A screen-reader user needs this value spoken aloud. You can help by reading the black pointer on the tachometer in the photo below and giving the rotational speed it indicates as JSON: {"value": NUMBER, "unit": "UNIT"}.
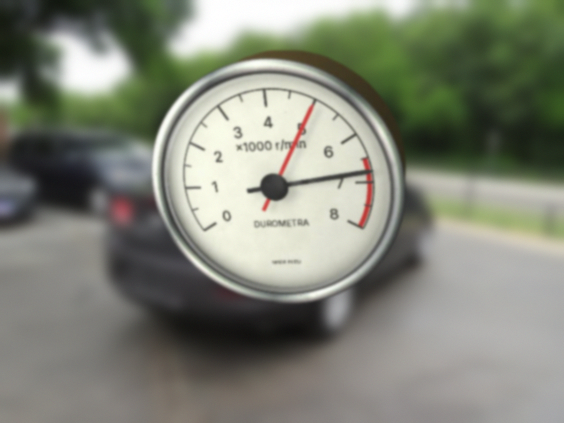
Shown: {"value": 6750, "unit": "rpm"}
